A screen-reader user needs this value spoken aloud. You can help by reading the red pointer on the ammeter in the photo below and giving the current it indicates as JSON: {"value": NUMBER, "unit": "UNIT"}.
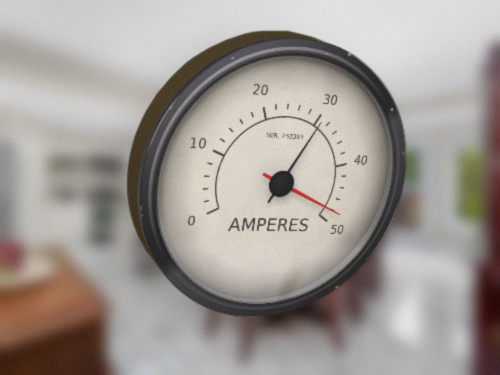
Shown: {"value": 48, "unit": "A"}
